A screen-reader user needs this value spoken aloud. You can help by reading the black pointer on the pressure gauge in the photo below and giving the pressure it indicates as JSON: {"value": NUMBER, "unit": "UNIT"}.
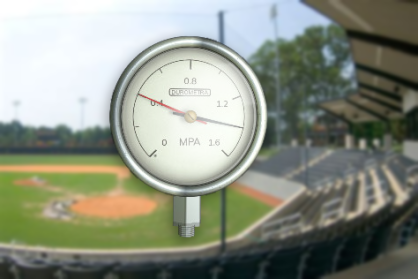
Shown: {"value": 1.4, "unit": "MPa"}
